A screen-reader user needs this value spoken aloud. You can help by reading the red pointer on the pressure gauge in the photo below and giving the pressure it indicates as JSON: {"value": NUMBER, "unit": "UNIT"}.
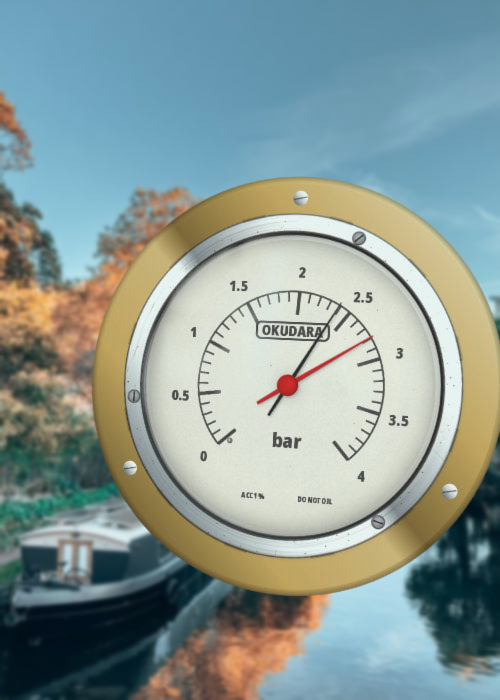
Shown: {"value": 2.8, "unit": "bar"}
